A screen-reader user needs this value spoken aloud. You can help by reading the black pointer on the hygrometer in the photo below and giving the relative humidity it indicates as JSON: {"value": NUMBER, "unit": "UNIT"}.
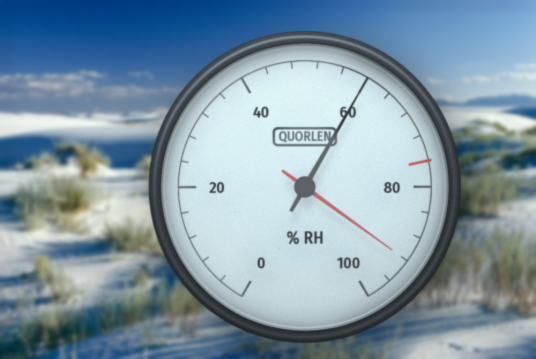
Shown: {"value": 60, "unit": "%"}
